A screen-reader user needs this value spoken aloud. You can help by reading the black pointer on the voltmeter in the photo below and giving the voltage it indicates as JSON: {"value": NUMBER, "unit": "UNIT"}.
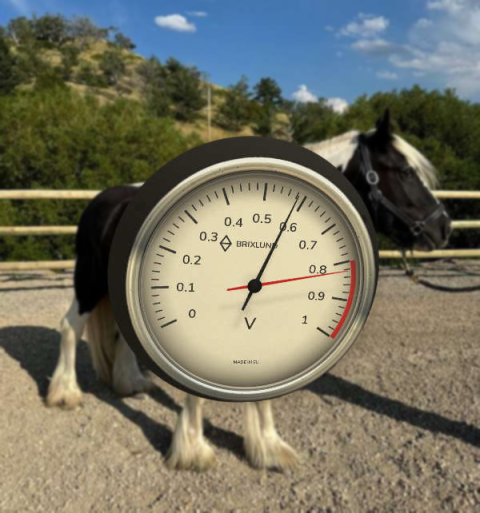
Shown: {"value": 0.58, "unit": "V"}
